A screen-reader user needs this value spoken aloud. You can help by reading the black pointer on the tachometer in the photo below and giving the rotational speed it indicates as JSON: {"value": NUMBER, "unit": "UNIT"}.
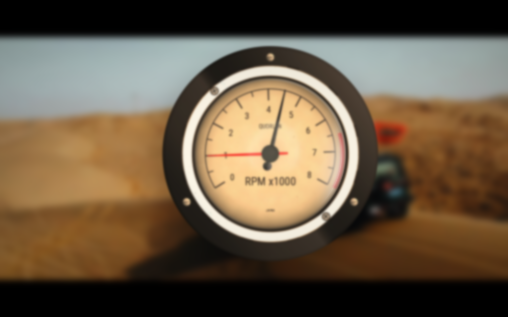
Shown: {"value": 4500, "unit": "rpm"}
